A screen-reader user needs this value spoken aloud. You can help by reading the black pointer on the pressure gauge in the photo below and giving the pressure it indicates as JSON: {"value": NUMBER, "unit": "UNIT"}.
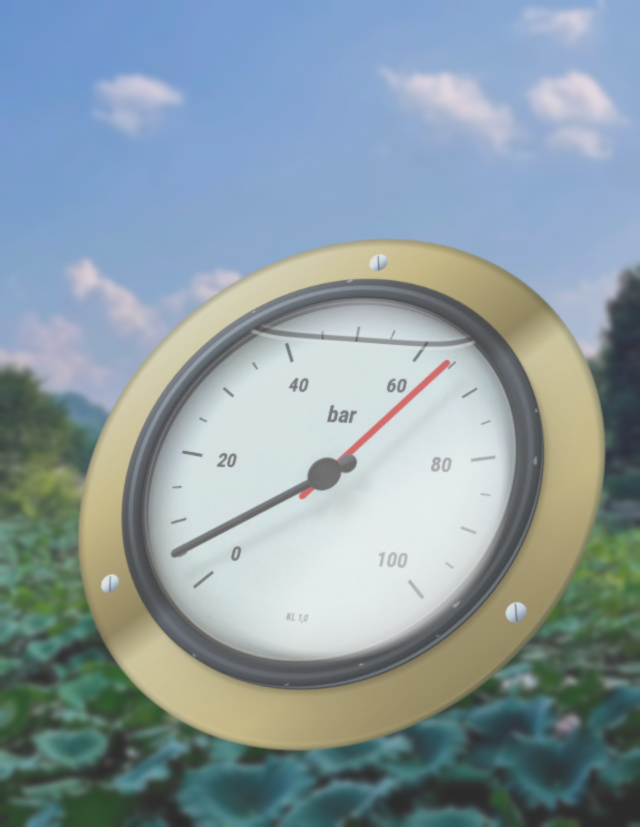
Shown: {"value": 5, "unit": "bar"}
